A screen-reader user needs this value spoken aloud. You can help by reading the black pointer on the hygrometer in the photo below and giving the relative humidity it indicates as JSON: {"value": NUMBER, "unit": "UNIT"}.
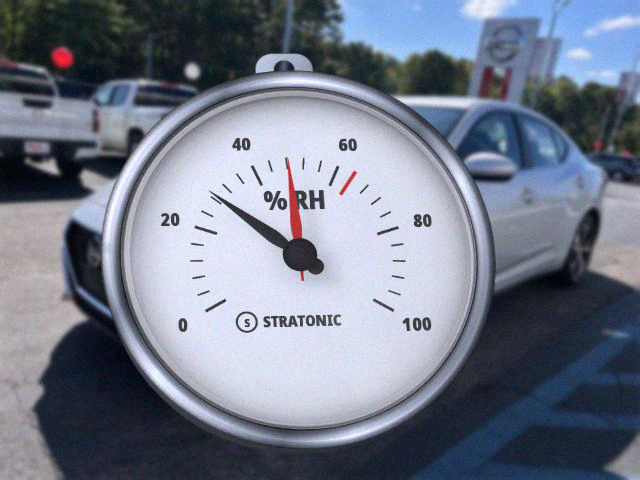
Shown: {"value": 28, "unit": "%"}
